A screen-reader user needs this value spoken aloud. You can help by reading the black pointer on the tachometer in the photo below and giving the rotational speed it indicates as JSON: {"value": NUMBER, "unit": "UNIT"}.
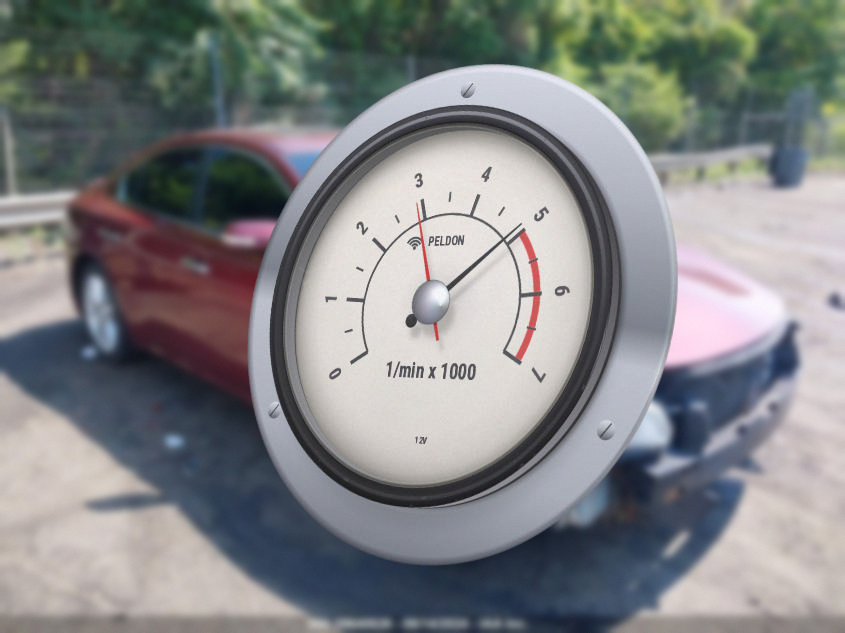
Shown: {"value": 5000, "unit": "rpm"}
